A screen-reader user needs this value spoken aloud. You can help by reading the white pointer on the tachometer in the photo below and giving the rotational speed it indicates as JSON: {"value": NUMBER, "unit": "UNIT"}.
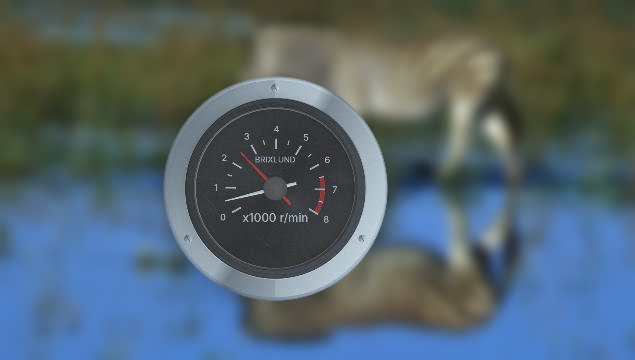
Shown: {"value": 500, "unit": "rpm"}
